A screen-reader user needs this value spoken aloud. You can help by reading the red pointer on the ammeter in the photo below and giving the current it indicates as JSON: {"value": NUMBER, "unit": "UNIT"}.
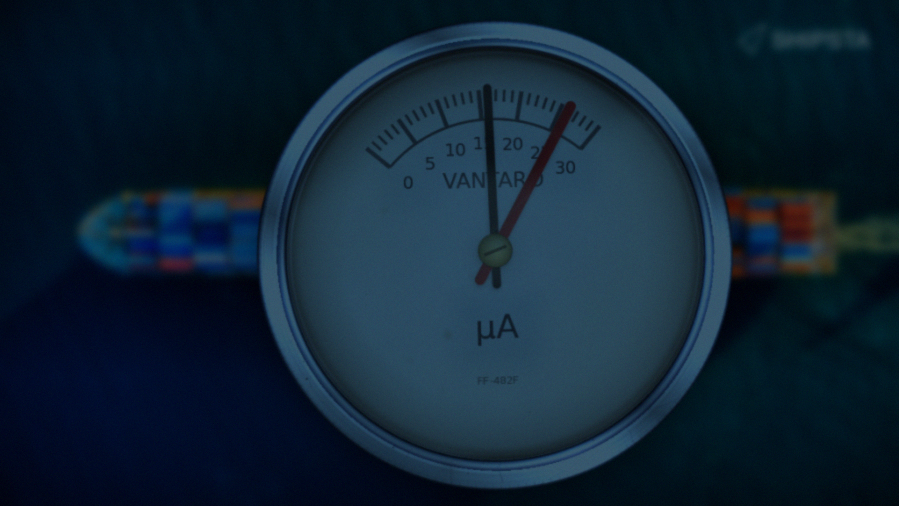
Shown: {"value": 26, "unit": "µA"}
